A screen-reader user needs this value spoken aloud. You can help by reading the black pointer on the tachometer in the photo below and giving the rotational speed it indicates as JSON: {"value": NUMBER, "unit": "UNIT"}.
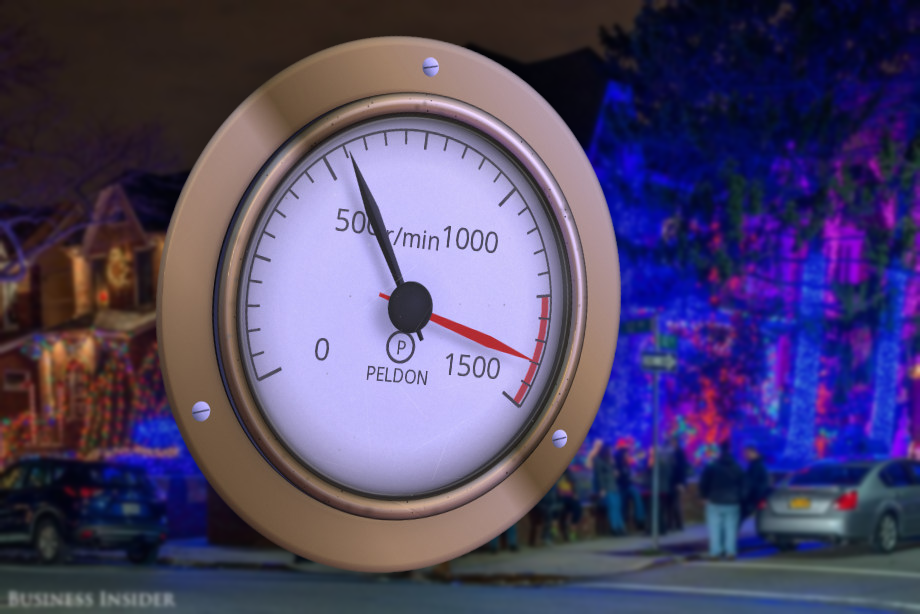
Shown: {"value": 550, "unit": "rpm"}
